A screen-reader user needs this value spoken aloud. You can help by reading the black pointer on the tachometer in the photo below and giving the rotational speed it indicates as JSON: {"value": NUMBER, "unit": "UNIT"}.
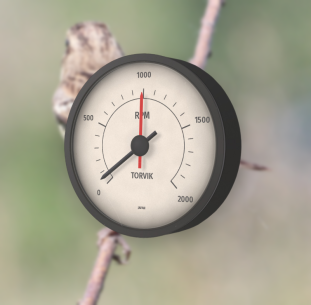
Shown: {"value": 50, "unit": "rpm"}
